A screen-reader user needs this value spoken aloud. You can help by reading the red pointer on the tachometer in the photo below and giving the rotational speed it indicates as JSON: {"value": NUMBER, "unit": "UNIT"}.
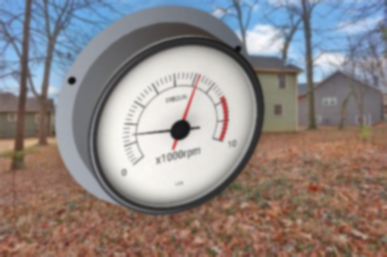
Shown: {"value": 6000, "unit": "rpm"}
